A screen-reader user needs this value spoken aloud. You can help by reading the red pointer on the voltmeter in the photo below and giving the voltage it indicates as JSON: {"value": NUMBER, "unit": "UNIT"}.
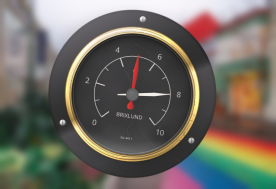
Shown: {"value": 5, "unit": "V"}
